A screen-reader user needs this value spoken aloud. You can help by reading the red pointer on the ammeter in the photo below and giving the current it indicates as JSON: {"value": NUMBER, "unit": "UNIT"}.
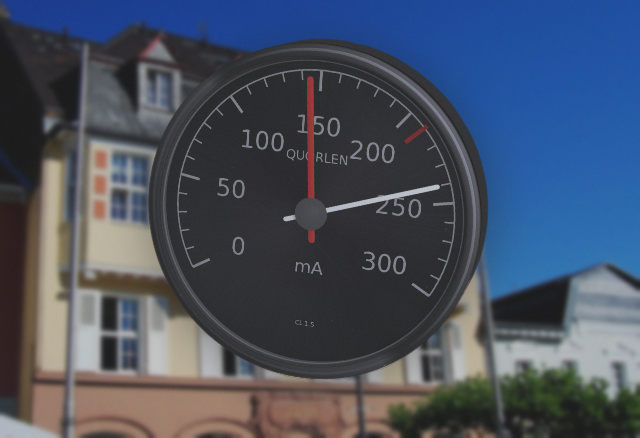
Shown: {"value": 145, "unit": "mA"}
